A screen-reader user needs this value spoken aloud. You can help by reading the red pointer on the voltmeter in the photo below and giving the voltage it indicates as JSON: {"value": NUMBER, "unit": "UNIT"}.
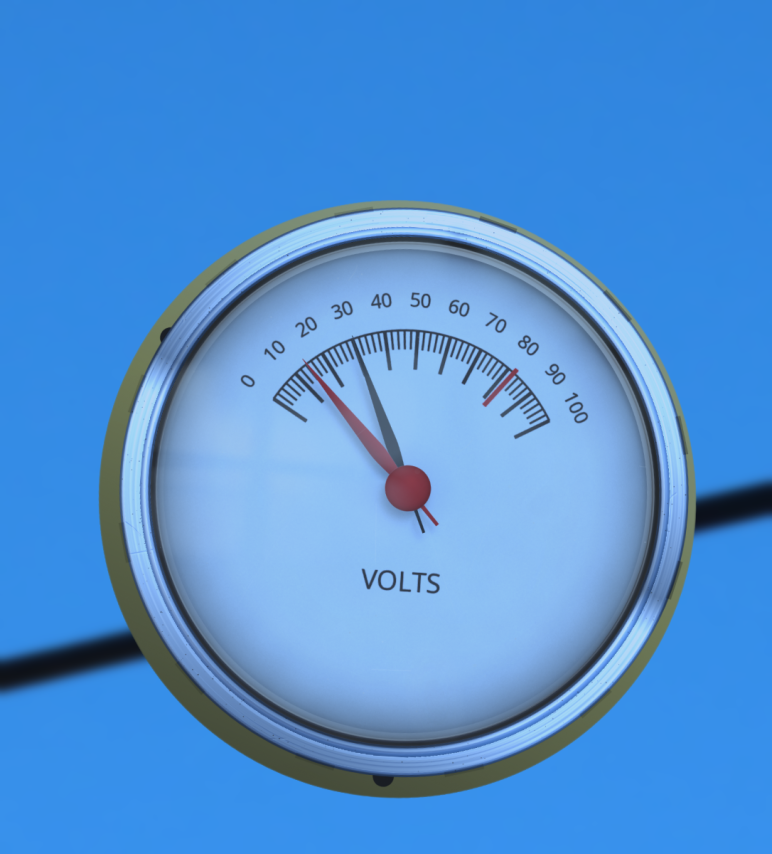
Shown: {"value": 14, "unit": "V"}
